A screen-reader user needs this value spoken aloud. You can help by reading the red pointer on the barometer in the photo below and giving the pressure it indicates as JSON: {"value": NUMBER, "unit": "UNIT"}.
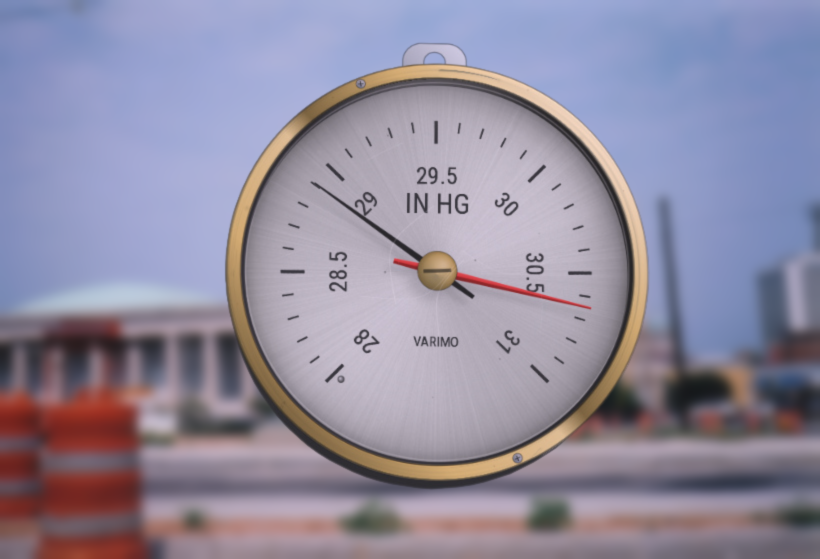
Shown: {"value": 30.65, "unit": "inHg"}
